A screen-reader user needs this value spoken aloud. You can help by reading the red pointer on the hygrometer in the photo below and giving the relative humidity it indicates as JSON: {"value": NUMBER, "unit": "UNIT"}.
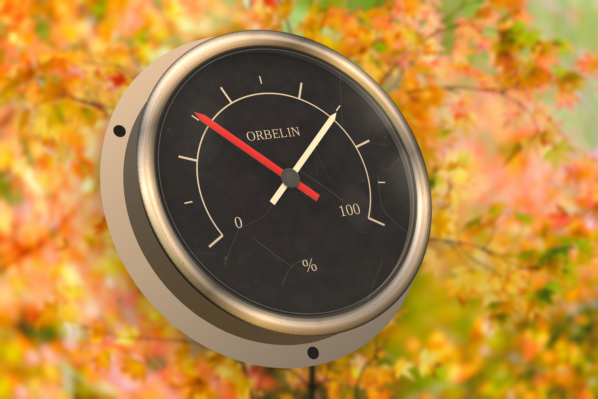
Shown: {"value": 30, "unit": "%"}
